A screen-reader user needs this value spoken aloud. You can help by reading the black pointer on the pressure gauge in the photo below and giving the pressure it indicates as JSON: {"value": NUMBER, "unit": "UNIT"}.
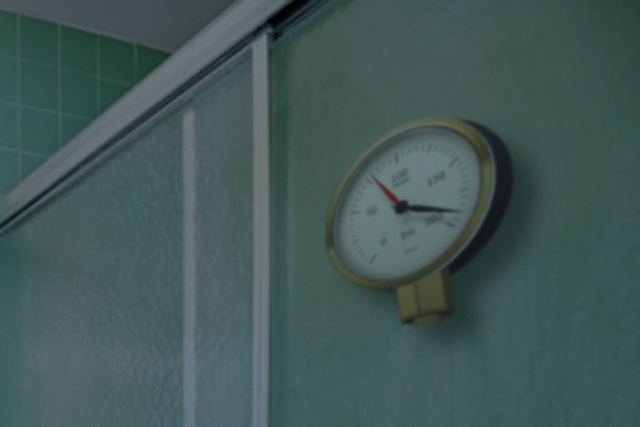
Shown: {"value": 190, "unit": "psi"}
